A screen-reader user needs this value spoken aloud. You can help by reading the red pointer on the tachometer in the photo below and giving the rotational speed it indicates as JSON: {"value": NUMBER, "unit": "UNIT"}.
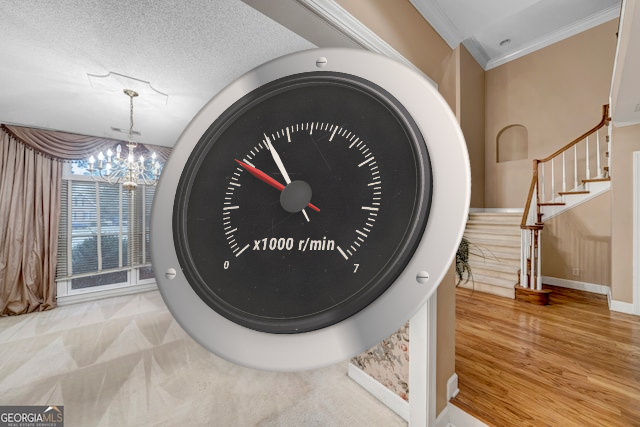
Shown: {"value": 1900, "unit": "rpm"}
